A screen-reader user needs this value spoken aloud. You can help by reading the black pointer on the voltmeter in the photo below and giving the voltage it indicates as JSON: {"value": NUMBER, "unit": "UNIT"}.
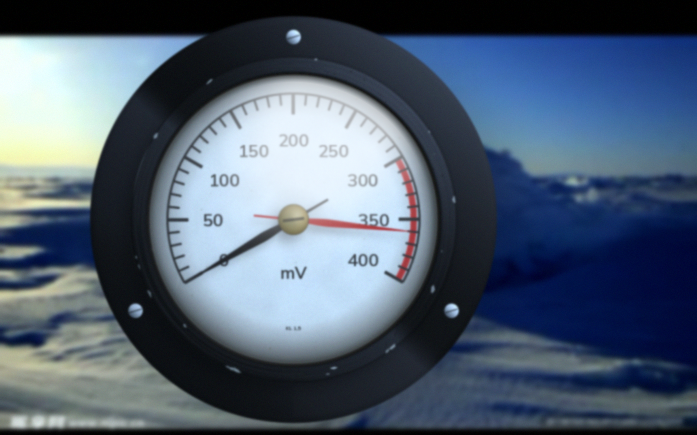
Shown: {"value": 0, "unit": "mV"}
